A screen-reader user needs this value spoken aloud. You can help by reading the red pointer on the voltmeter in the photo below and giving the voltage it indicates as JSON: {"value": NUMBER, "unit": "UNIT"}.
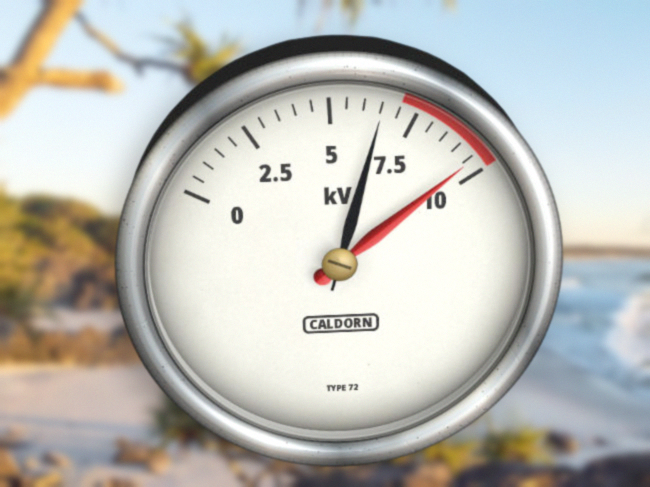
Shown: {"value": 9.5, "unit": "kV"}
